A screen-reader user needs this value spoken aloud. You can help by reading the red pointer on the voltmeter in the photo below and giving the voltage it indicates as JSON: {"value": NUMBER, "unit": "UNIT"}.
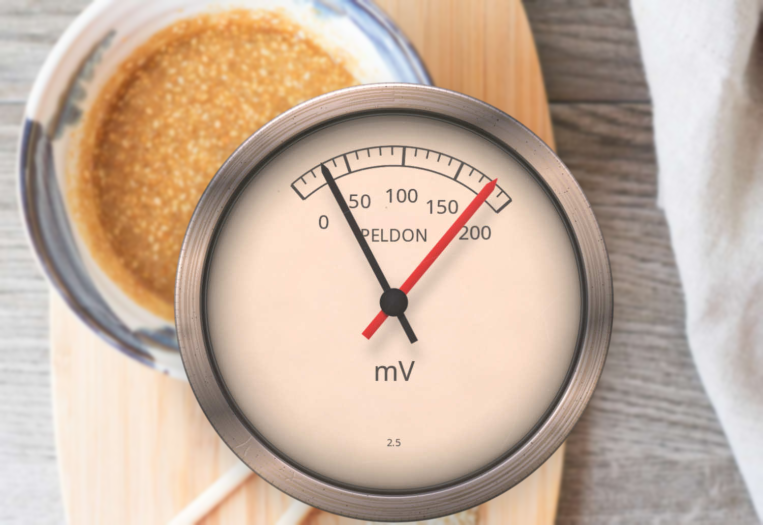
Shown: {"value": 180, "unit": "mV"}
